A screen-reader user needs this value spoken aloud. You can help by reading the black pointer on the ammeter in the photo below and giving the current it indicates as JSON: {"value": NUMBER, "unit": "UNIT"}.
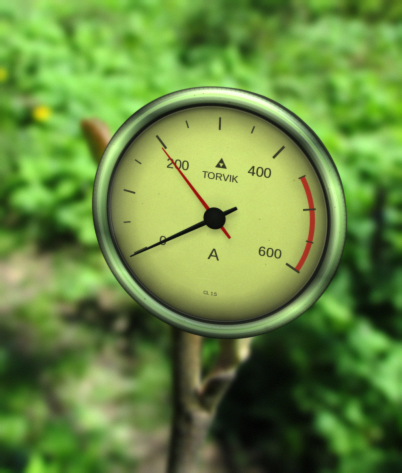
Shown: {"value": 0, "unit": "A"}
